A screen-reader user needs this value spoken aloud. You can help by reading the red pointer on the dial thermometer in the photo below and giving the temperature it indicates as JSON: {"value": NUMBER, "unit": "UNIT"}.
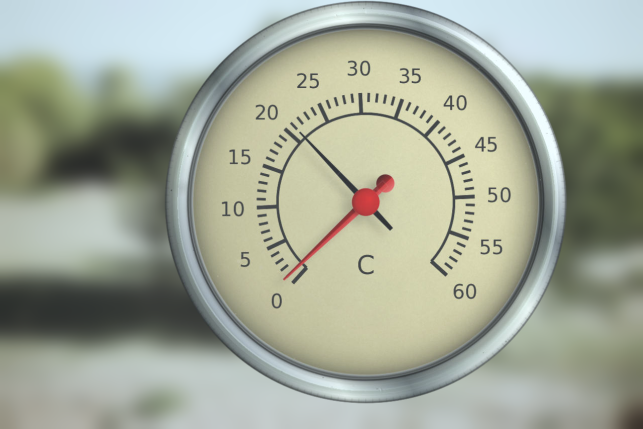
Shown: {"value": 1, "unit": "°C"}
